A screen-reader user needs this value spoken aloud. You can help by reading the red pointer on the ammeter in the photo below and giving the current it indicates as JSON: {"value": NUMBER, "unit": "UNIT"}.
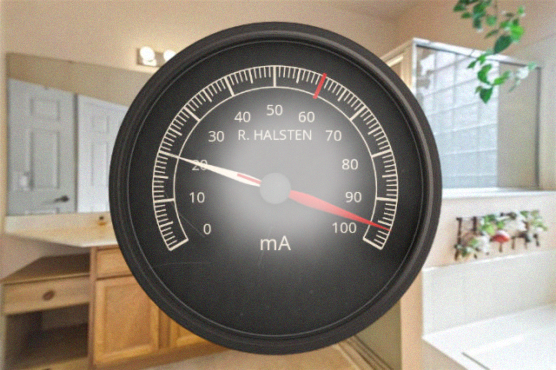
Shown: {"value": 96, "unit": "mA"}
